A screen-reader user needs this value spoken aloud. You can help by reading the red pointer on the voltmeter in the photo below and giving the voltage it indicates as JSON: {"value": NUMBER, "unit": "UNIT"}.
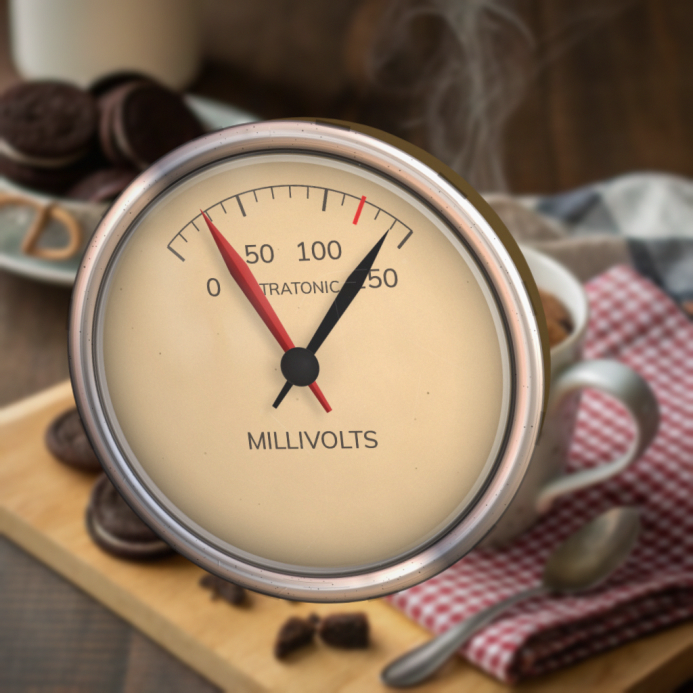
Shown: {"value": 30, "unit": "mV"}
